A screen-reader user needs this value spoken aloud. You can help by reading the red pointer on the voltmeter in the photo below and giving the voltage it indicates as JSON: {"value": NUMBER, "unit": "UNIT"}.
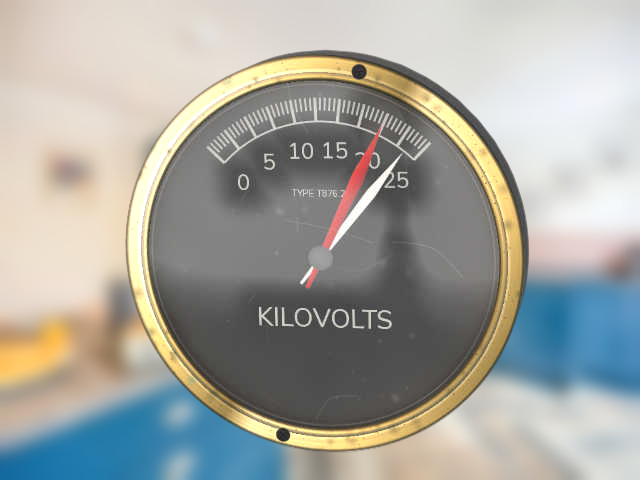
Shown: {"value": 20, "unit": "kV"}
